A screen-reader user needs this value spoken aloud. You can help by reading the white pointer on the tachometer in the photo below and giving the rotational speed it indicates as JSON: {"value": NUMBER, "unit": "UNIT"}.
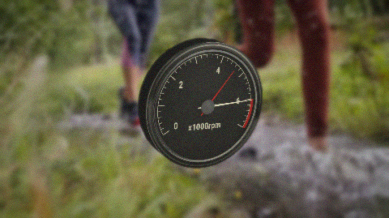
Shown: {"value": 6000, "unit": "rpm"}
